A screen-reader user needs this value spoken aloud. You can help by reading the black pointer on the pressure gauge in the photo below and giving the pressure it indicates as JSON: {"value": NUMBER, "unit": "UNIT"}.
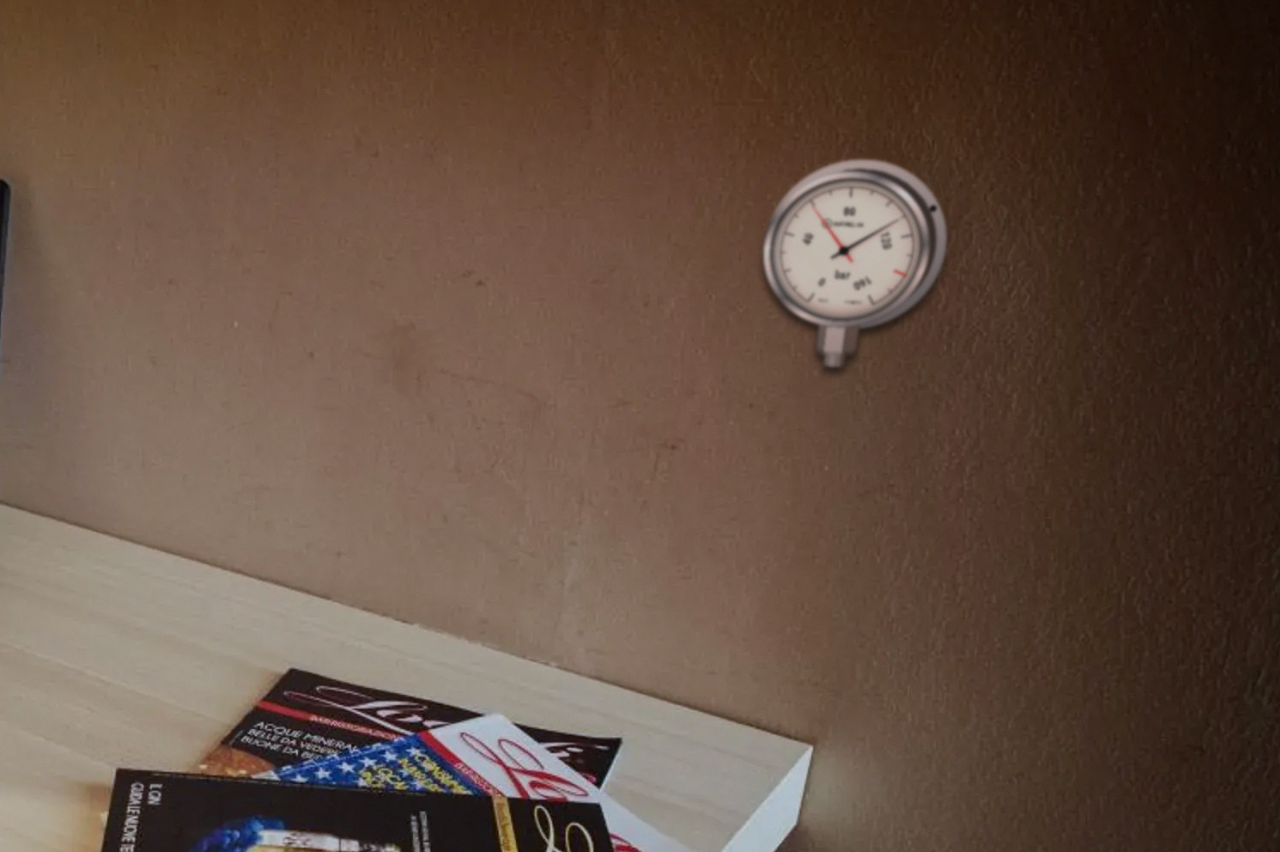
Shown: {"value": 110, "unit": "bar"}
